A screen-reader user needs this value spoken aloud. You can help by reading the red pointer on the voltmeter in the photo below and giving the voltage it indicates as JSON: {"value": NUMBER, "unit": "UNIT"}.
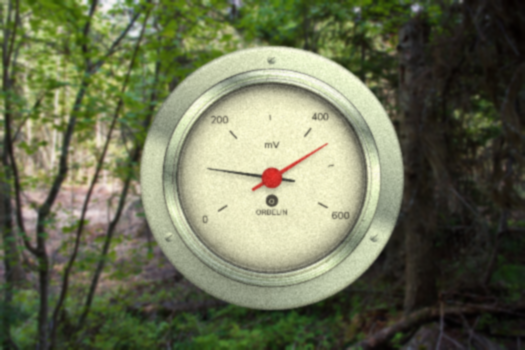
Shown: {"value": 450, "unit": "mV"}
